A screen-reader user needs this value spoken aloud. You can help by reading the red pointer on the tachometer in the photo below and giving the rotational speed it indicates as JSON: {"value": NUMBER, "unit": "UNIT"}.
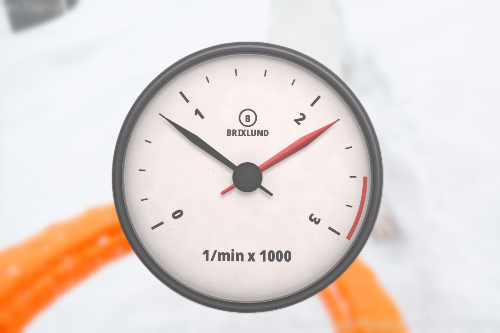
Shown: {"value": 2200, "unit": "rpm"}
